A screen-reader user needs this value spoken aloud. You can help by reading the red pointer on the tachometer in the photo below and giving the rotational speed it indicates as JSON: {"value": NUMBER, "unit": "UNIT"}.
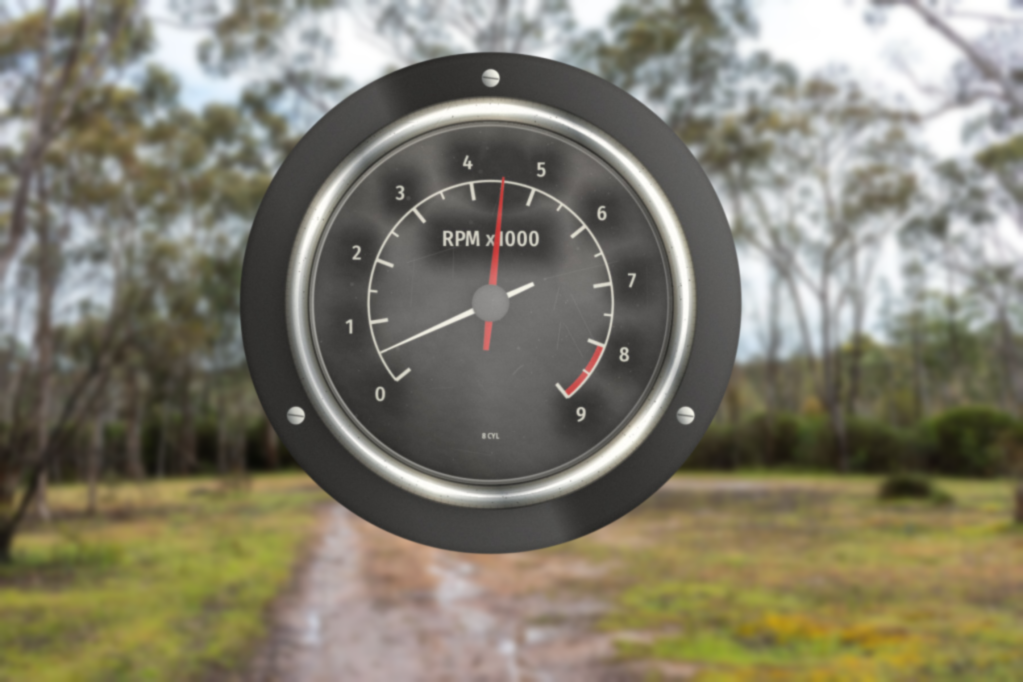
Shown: {"value": 4500, "unit": "rpm"}
